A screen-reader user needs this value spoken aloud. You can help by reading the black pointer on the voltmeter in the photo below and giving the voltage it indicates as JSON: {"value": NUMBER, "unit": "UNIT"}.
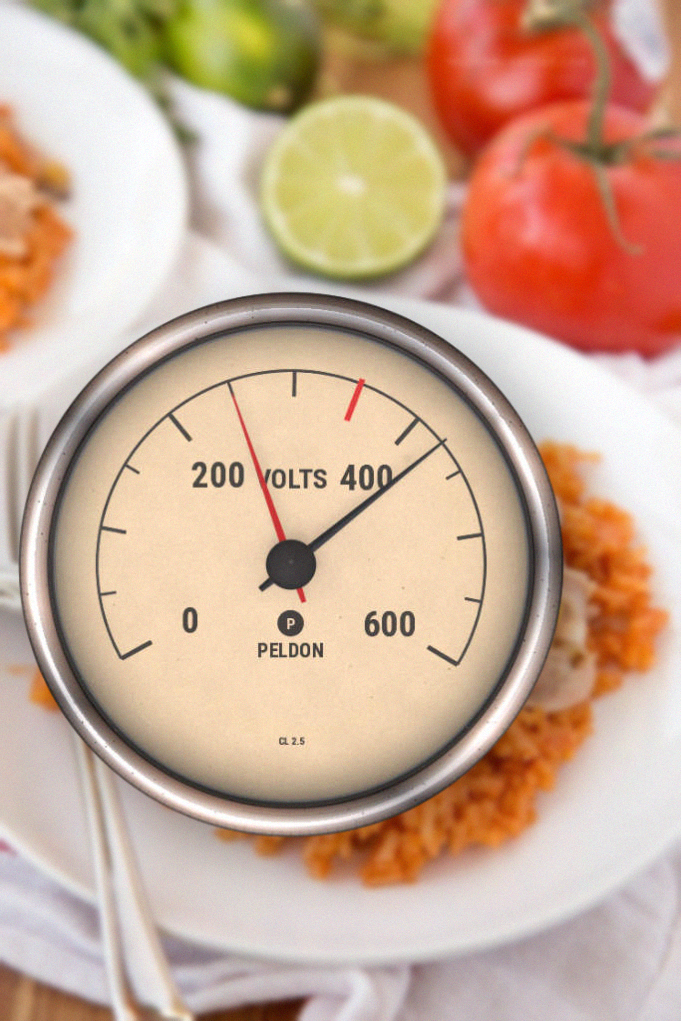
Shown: {"value": 425, "unit": "V"}
